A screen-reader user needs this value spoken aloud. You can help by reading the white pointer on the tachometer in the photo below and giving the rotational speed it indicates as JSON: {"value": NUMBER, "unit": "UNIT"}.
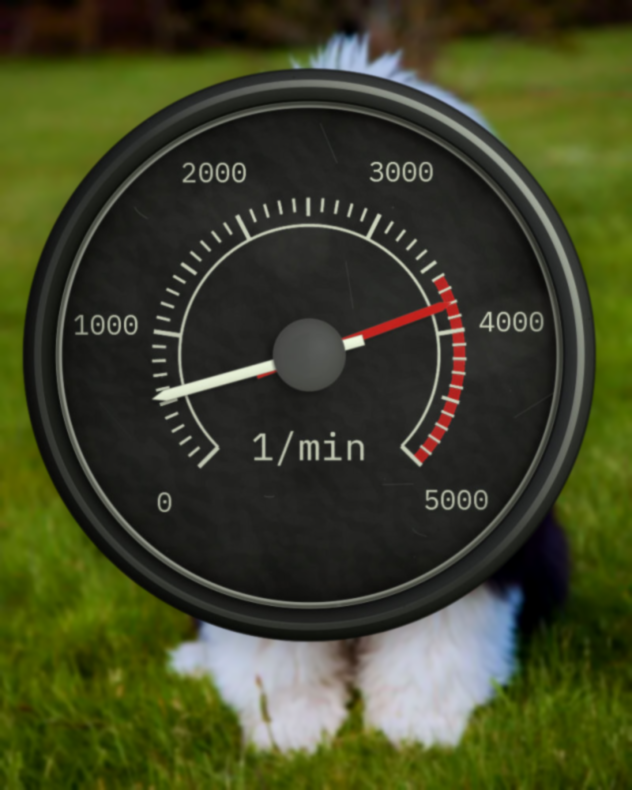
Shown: {"value": 550, "unit": "rpm"}
